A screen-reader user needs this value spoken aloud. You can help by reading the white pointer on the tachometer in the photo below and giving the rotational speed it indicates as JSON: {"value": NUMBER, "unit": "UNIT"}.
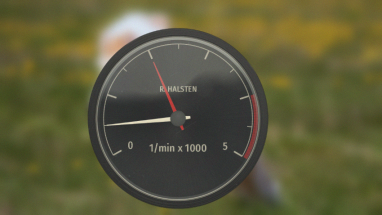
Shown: {"value": 500, "unit": "rpm"}
